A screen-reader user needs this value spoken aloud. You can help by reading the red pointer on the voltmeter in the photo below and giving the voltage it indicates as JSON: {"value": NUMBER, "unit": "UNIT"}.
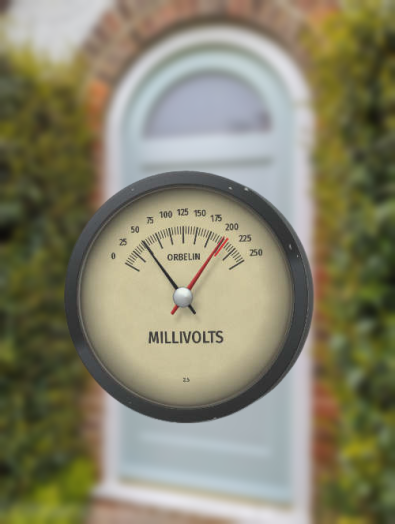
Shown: {"value": 200, "unit": "mV"}
